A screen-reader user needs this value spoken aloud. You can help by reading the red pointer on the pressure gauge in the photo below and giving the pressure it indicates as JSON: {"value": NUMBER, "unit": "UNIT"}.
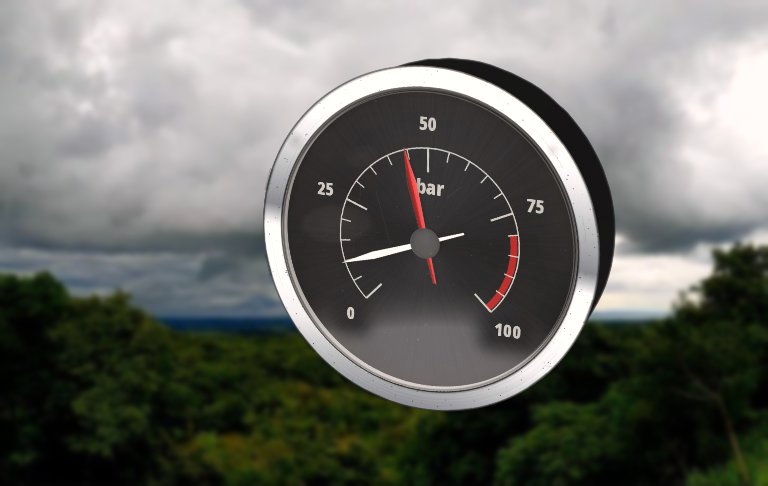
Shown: {"value": 45, "unit": "bar"}
